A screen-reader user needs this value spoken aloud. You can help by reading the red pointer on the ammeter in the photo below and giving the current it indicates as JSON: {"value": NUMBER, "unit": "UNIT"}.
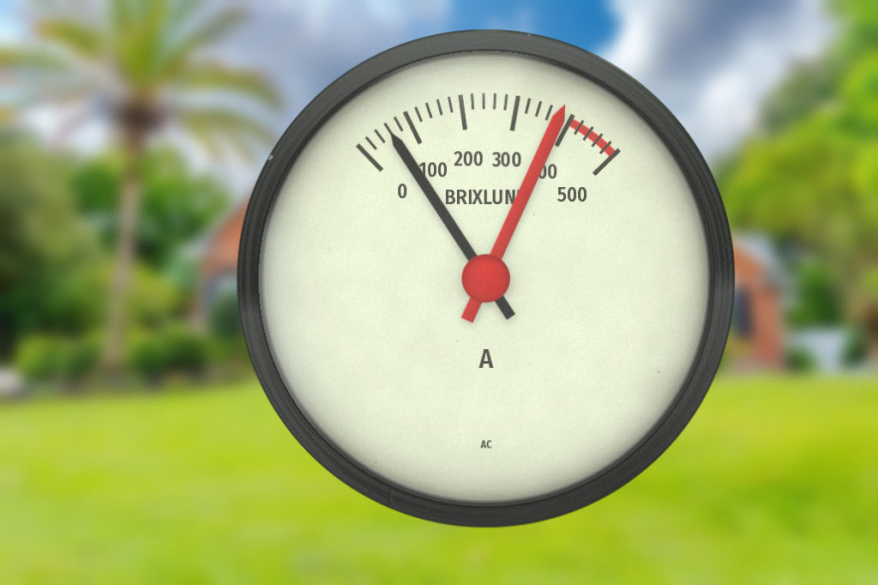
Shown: {"value": 380, "unit": "A"}
